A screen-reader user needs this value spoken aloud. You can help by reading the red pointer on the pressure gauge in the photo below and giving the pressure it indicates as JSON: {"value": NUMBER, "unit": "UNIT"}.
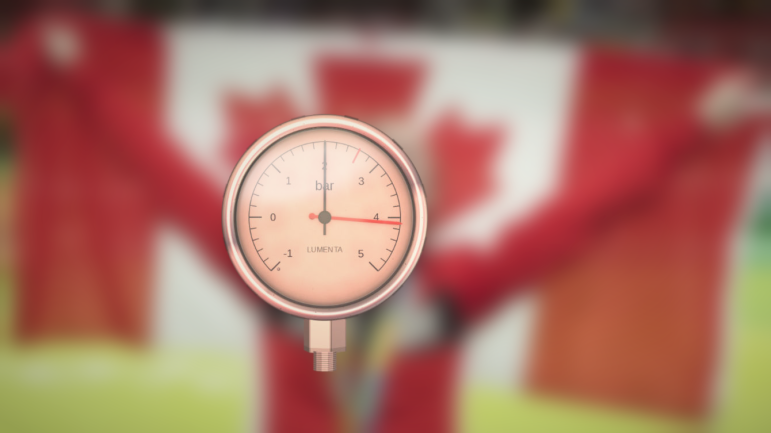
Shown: {"value": 4.1, "unit": "bar"}
